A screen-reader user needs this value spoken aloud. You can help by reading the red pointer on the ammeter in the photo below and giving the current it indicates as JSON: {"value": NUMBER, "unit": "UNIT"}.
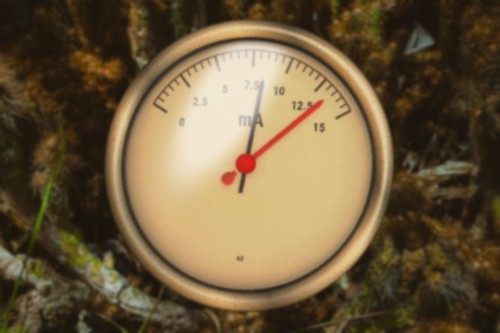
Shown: {"value": 13.5, "unit": "mA"}
